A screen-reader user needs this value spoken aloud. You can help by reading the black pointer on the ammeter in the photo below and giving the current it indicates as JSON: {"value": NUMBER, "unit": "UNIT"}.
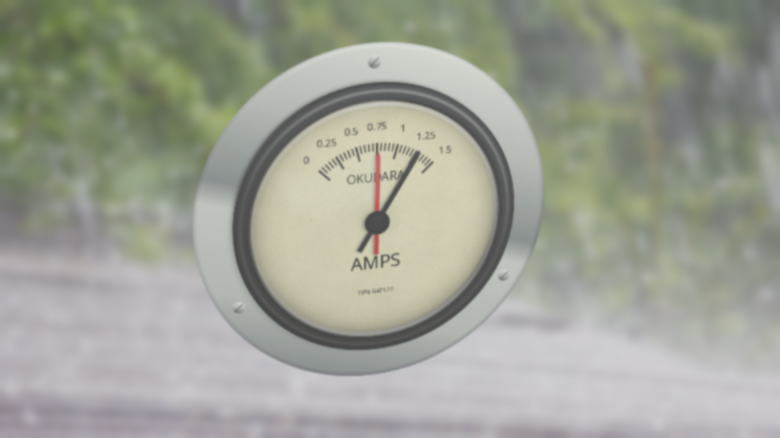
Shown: {"value": 1.25, "unit": "A"}
